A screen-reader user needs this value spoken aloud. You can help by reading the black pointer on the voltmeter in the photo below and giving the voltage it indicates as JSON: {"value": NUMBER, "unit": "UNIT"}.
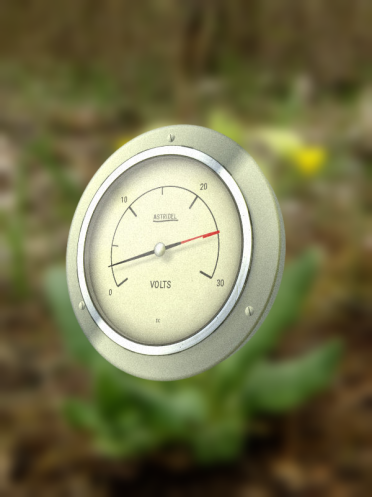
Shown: {"value": 2.5, "unit": "V"}
